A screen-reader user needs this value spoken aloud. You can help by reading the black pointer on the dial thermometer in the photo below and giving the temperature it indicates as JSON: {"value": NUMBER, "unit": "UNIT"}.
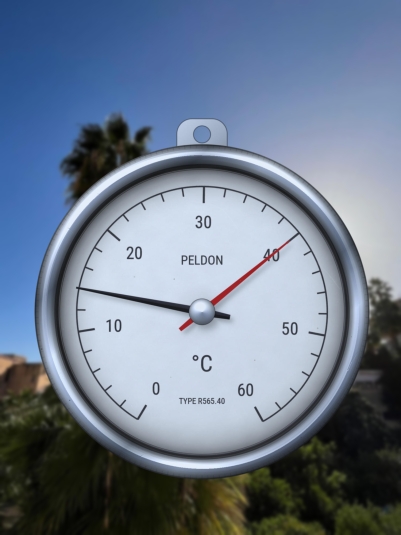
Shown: {"value": 14, "unit": "°C"}
